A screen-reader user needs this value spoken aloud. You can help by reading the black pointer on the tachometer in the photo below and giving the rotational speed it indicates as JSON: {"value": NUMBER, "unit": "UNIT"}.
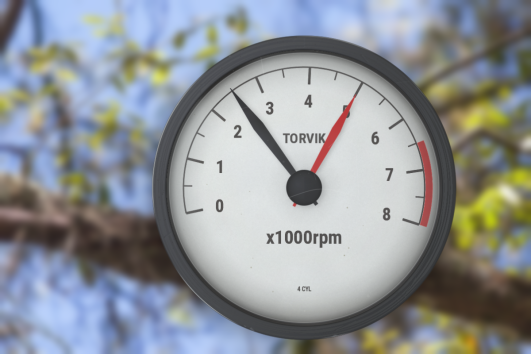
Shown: {"value": 2500, "unit": "rpm"}
